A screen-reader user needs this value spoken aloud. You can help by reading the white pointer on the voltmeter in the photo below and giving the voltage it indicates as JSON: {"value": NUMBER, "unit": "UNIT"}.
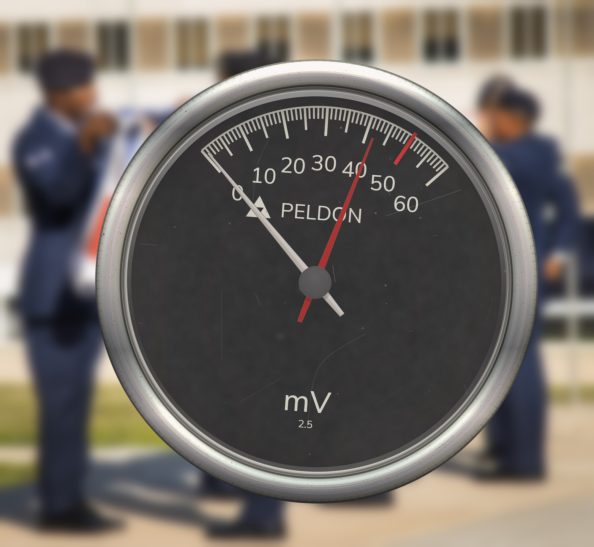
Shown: {"value": 1, "unit": "mV"}
